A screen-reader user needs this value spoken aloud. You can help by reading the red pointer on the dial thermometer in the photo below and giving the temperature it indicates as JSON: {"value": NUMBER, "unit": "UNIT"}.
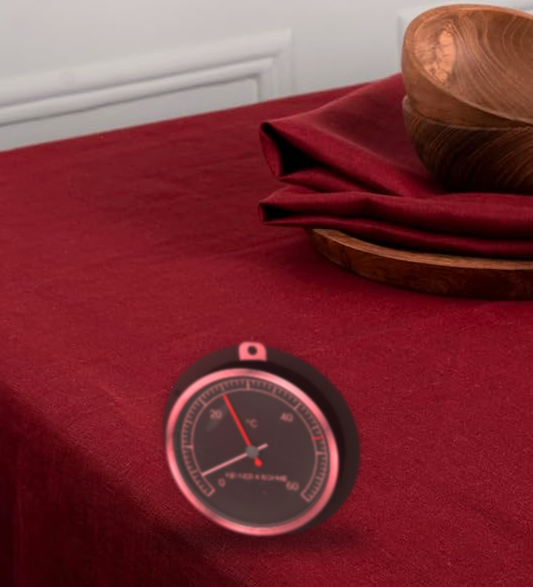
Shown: {"value": 25, "unit": "°C"}
